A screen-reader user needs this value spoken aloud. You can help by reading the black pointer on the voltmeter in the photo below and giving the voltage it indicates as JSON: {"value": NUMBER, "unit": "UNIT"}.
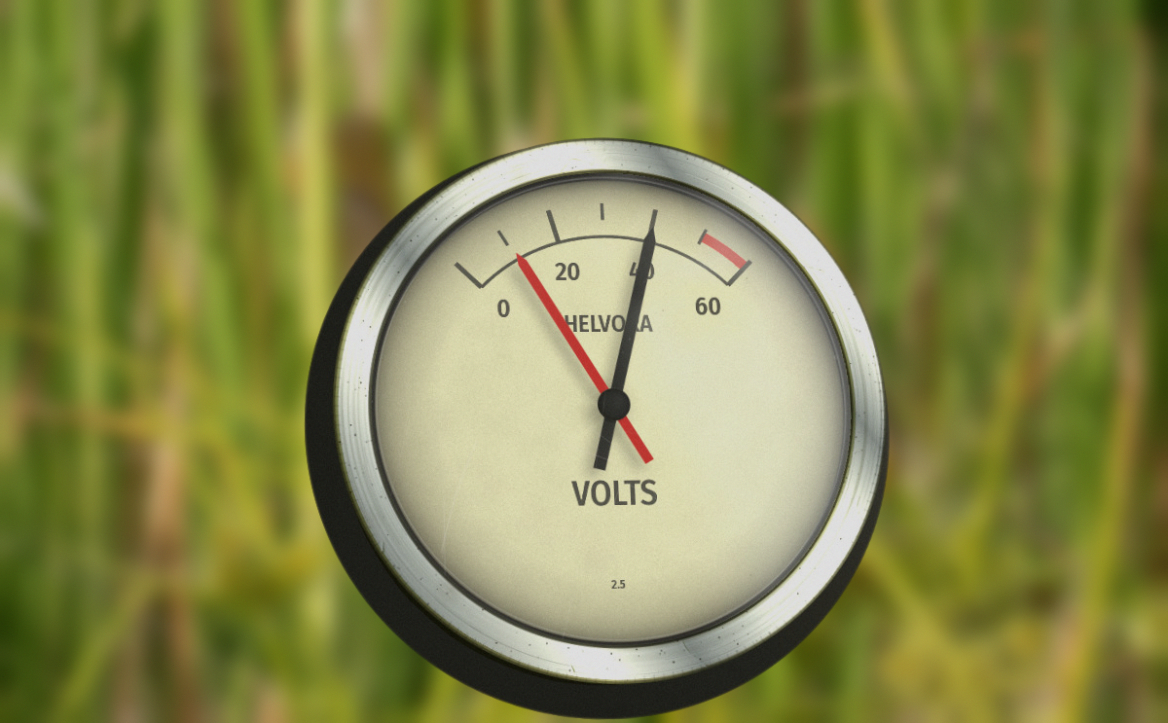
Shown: {"value": 40, "unit": "V"}
